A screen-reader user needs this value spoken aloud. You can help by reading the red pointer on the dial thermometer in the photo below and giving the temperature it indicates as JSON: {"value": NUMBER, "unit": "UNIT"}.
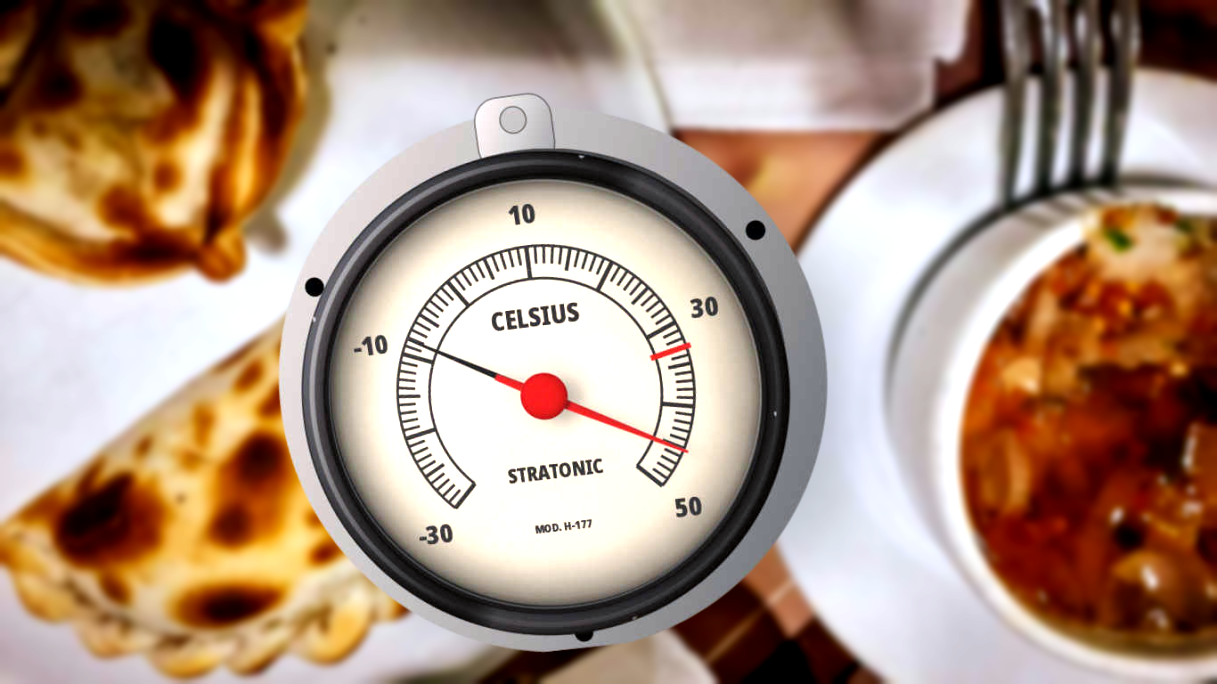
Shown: {"value": 45, "unit": "°C"}
